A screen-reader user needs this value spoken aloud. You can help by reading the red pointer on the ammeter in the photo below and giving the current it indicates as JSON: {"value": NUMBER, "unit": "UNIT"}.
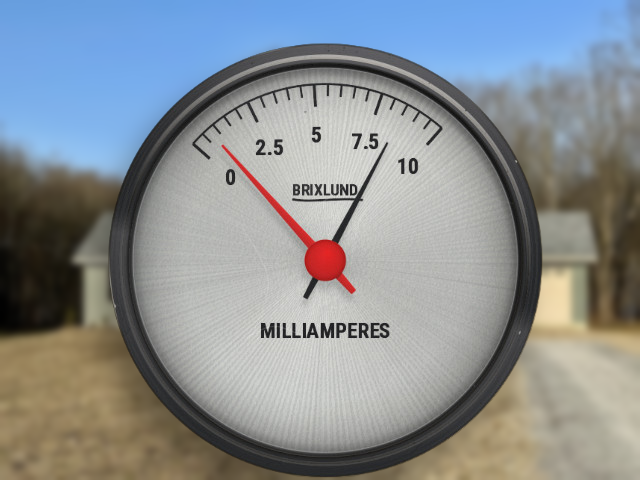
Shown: {"value": 0.75, "unit": "mA"}
